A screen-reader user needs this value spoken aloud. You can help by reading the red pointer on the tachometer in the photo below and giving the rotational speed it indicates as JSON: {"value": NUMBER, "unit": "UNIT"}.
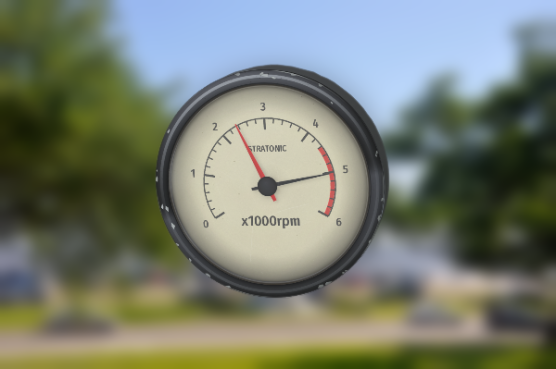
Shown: {"value": 2400, "unit": "rpm"}
